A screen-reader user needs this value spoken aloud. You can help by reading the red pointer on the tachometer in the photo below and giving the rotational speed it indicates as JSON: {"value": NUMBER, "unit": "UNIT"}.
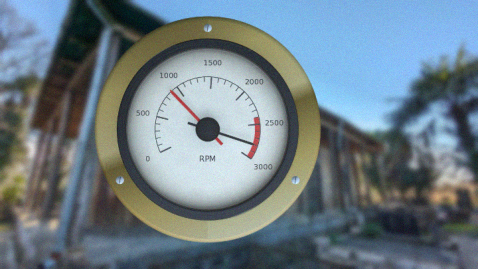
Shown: {"value": 900, "unit": "rpm"}
